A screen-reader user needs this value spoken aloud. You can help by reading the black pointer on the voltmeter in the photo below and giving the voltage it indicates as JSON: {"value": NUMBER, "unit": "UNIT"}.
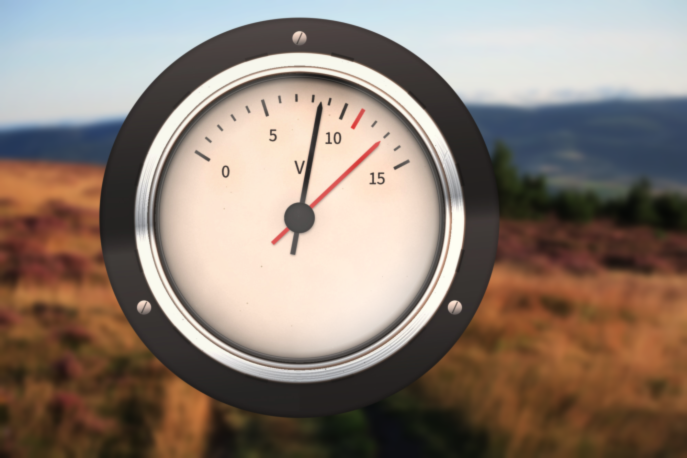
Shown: {"value": 8.5, "unit": "V"}
